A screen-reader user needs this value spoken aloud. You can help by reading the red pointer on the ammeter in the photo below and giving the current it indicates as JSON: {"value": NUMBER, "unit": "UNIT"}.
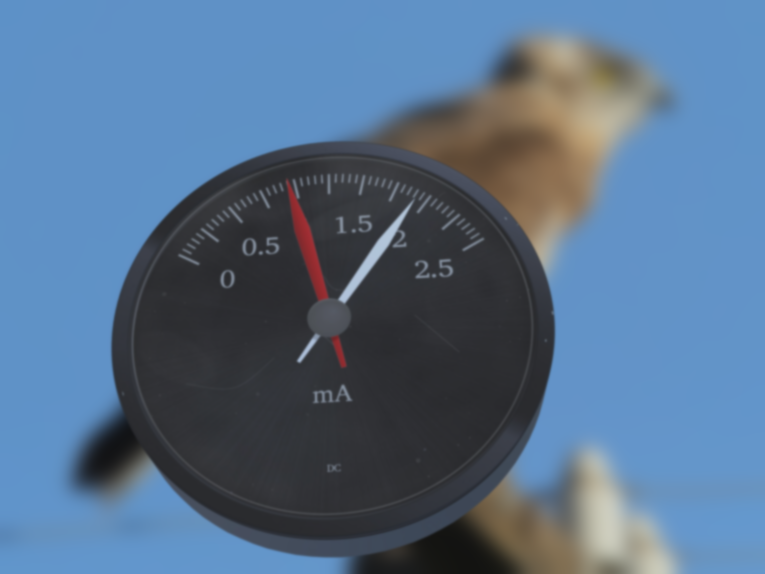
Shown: {"value": 0.95, "unit": "mA"}
